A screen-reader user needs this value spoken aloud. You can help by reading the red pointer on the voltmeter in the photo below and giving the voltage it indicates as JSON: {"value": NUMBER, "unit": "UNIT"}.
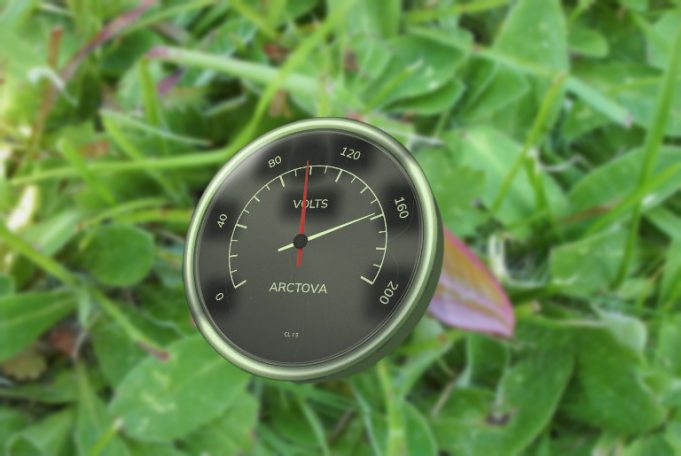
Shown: {"value": 100, "unit": "V"}
